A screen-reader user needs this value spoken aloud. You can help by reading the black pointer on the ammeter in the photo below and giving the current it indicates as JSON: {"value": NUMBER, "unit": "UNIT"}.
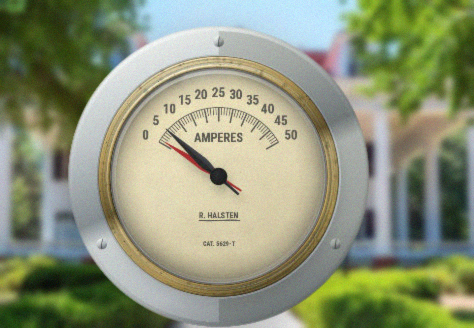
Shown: {"value": 5, "unit": "A"}
